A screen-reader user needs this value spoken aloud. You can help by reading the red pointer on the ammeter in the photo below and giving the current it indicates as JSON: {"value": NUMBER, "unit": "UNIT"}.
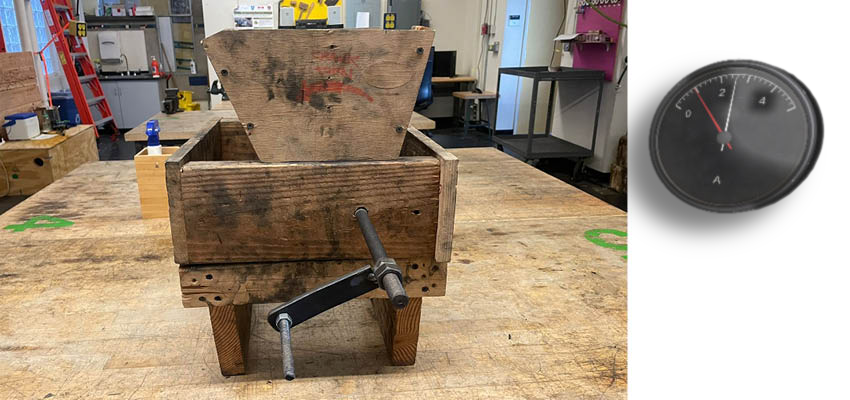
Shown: {"value": 1, "unit": "A"}
